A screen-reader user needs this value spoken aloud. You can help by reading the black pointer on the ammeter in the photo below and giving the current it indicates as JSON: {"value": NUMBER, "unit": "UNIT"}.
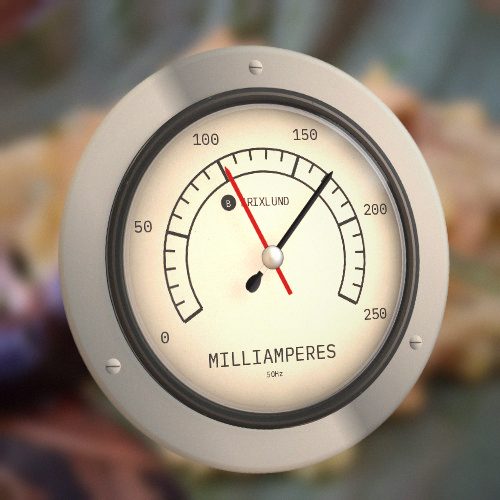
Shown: {"value": 170, "unit": "mA"}
